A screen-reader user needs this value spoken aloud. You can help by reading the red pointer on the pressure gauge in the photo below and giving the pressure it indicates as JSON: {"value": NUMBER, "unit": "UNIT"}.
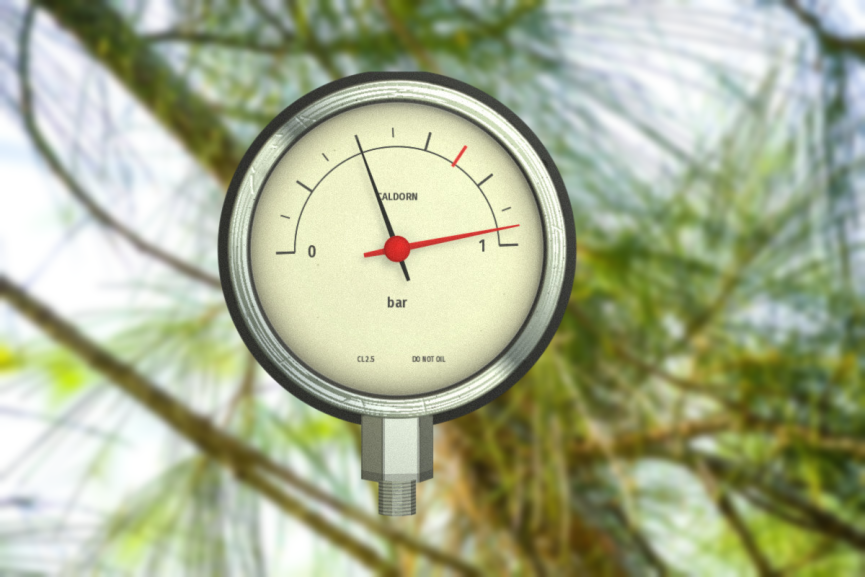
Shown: {"value": 0.95, "unit": "bar"}
